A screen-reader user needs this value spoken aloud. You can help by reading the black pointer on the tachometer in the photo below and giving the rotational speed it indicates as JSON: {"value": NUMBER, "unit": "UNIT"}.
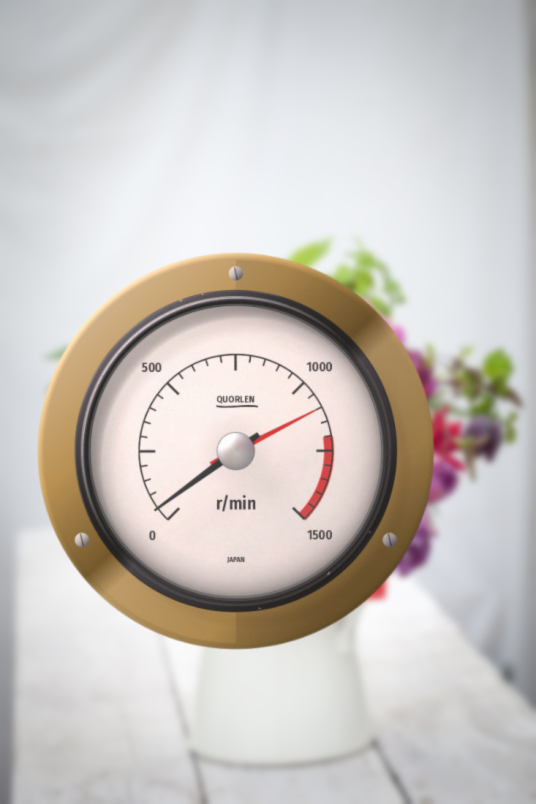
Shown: {"value": 50, "unit": "rpm"}
